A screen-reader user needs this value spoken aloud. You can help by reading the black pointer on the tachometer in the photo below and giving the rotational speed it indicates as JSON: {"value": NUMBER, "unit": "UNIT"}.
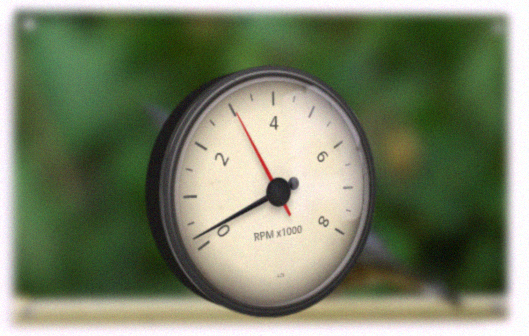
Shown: {"value": 250, "unit": "rpm"}
